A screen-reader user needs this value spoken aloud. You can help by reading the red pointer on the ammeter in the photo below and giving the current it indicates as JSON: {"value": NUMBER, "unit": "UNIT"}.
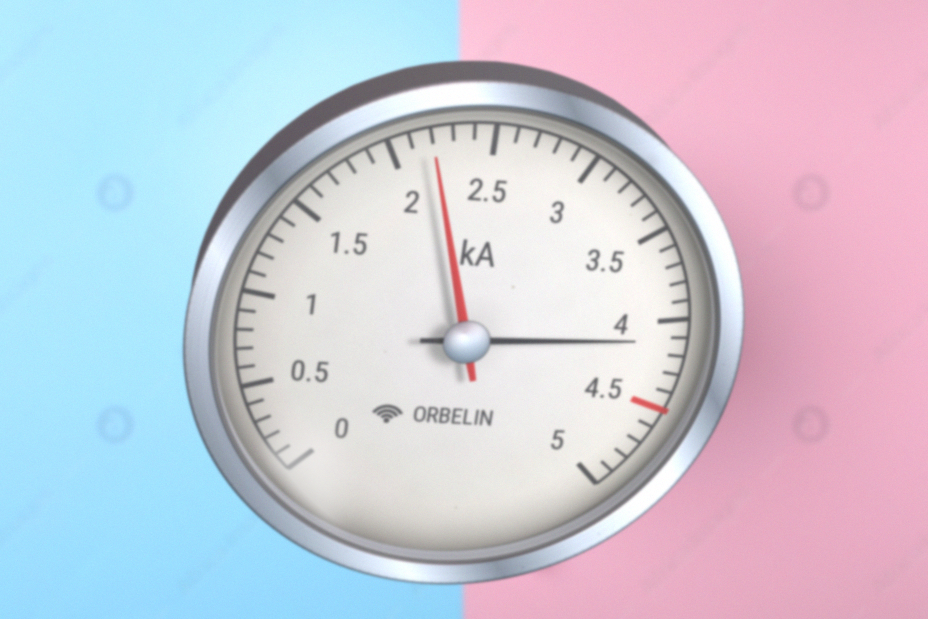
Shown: {"value": 2.2, "unit": "kA"}
